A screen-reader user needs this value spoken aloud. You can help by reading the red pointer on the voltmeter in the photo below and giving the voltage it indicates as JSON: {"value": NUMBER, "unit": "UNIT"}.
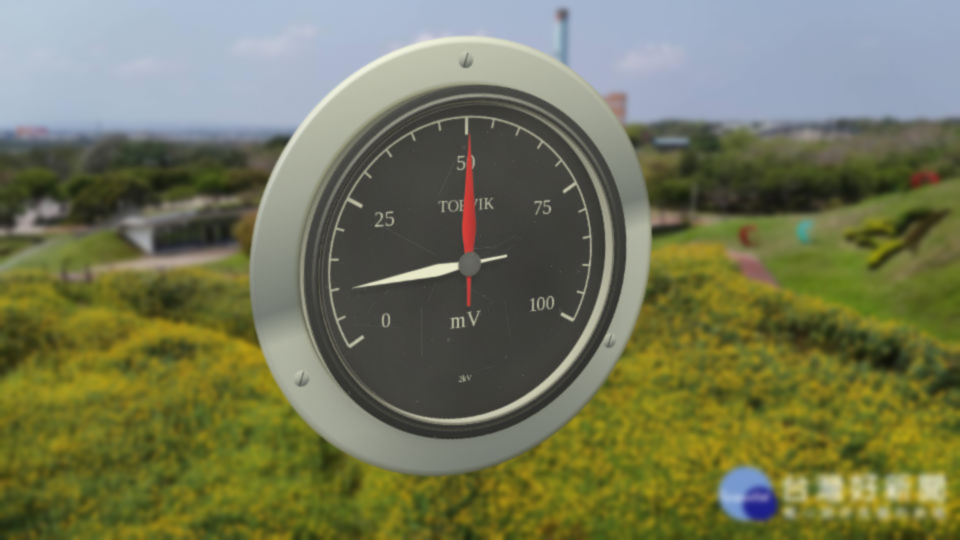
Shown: {"value": 50, "unit": "mV"}
